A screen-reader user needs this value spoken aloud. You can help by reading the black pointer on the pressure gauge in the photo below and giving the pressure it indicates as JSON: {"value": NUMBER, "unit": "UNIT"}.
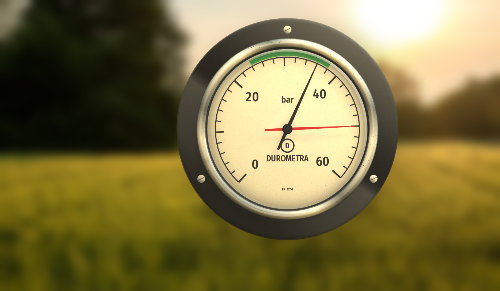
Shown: {"value": 36, "unit": "bar"}
